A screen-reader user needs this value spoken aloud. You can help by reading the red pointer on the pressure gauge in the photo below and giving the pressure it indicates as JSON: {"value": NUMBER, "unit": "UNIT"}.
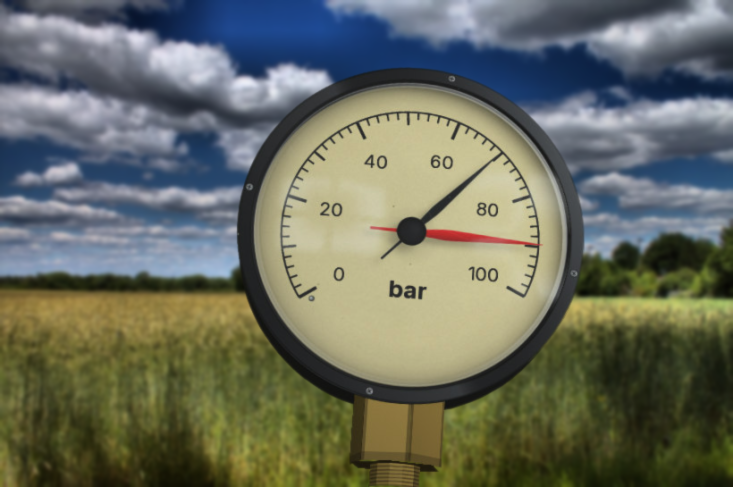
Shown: {"value": 90, "unit": "bar"}
